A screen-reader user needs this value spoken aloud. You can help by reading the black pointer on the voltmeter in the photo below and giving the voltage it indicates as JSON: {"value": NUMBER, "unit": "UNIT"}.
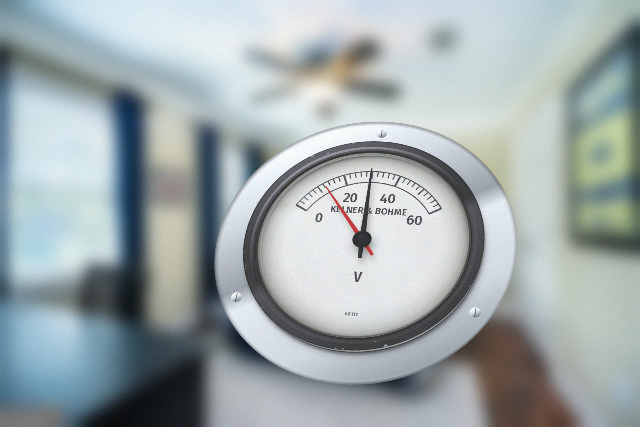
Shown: {"value": 30, "unit": "V"}
